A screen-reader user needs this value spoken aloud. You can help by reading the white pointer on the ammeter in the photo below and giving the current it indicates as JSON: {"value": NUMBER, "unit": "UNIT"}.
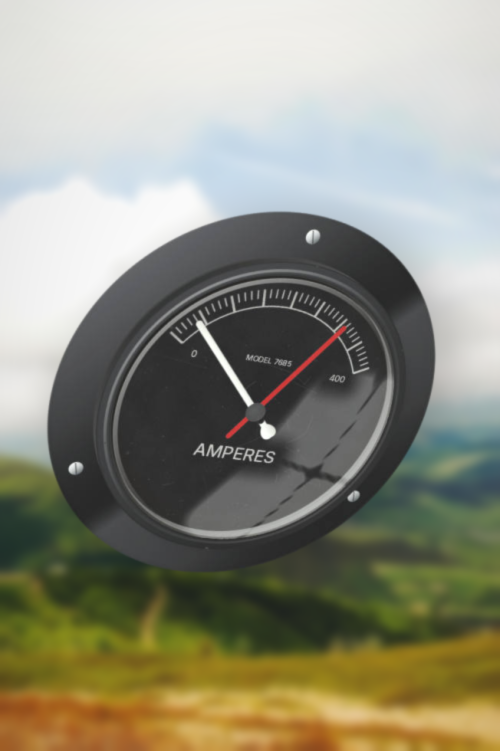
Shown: {"value": 40, "unit": "A"}
